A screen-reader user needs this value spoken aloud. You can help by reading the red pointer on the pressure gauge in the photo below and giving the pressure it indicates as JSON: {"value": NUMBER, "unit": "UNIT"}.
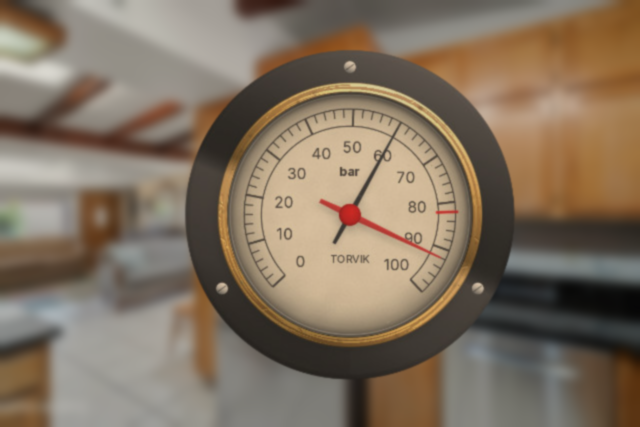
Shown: {"value": 92, "unit": "bar"}
